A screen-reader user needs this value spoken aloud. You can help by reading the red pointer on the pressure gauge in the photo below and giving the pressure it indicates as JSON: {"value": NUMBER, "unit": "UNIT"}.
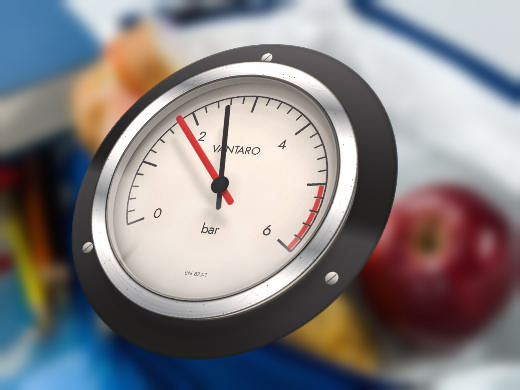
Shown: {"value": 1.8, "unit": "bar"}
